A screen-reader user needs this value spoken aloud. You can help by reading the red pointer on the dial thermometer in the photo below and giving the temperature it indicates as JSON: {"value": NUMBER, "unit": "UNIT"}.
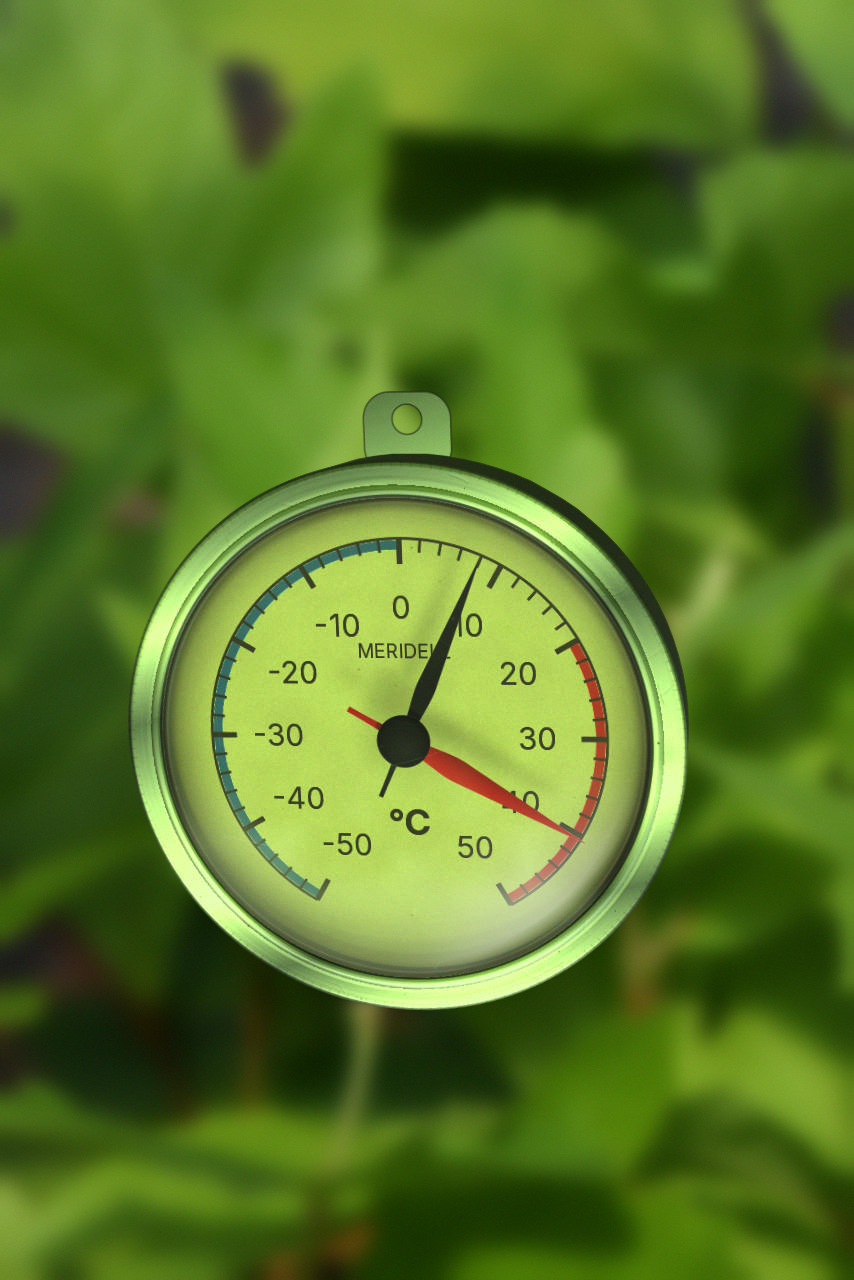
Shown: {"value": 40, "unit": "°C"}
